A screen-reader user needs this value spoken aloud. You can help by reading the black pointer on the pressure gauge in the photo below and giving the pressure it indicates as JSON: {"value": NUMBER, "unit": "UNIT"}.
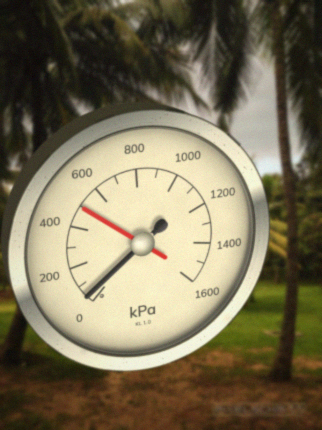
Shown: {"value": 50, "unit": "kPa"}
